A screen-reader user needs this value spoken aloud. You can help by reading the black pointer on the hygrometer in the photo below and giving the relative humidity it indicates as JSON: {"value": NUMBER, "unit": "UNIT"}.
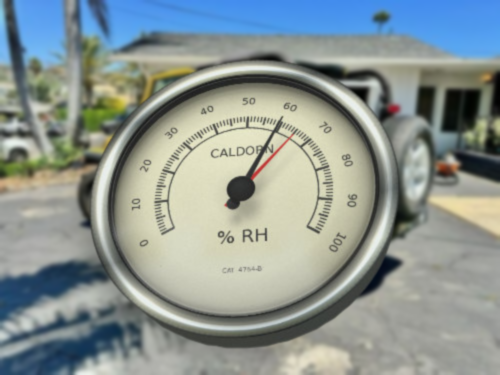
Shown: {"value": 60, "unit": "%"}
